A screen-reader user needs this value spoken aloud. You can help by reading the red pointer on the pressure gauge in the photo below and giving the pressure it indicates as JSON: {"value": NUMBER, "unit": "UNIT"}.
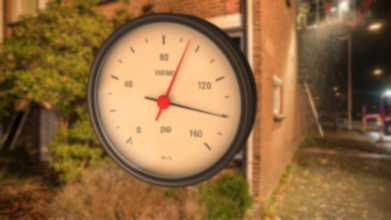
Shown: {"value": 95, "unit": "psi"}
